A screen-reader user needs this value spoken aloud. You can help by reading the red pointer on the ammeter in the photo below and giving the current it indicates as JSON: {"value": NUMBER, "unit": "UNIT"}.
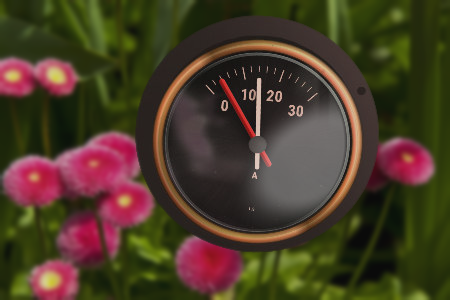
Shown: {"value": 4, "unit": "A"}
